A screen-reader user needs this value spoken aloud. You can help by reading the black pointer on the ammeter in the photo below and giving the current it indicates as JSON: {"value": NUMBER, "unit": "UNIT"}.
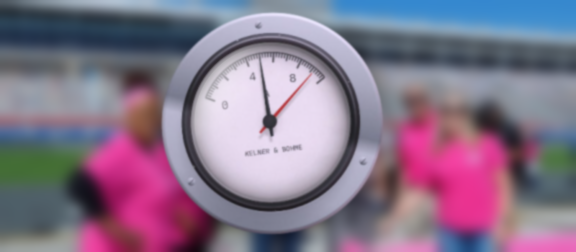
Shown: {"value": 5, "unit": "A"}
